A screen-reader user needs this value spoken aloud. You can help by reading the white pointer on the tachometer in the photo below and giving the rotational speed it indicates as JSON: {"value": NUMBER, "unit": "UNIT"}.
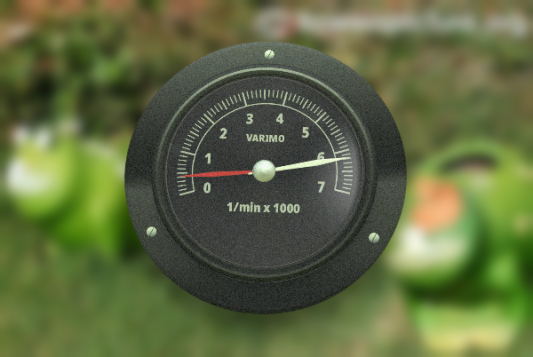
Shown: {"value": 6200, "unit": "rpm"}
